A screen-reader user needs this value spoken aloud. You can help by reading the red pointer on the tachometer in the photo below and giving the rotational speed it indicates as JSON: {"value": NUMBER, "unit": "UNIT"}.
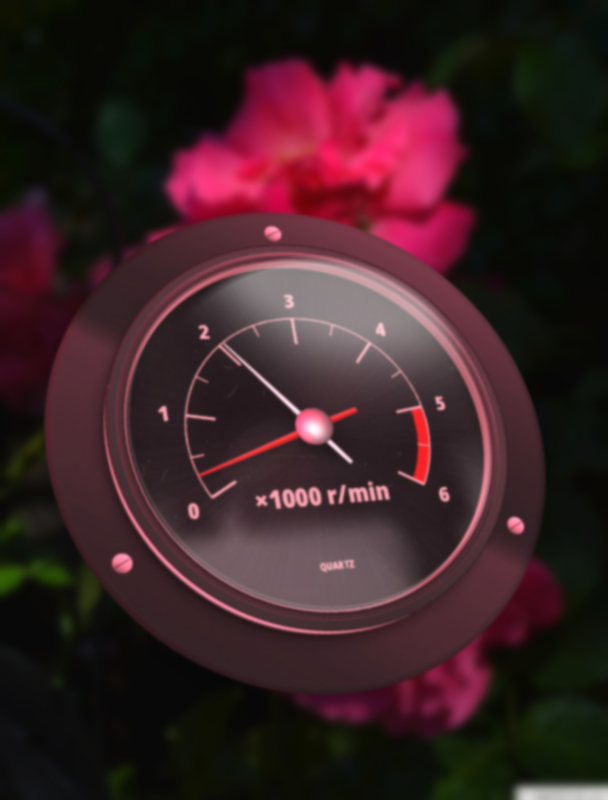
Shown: {"value": 250, "unit": "rpm"}
